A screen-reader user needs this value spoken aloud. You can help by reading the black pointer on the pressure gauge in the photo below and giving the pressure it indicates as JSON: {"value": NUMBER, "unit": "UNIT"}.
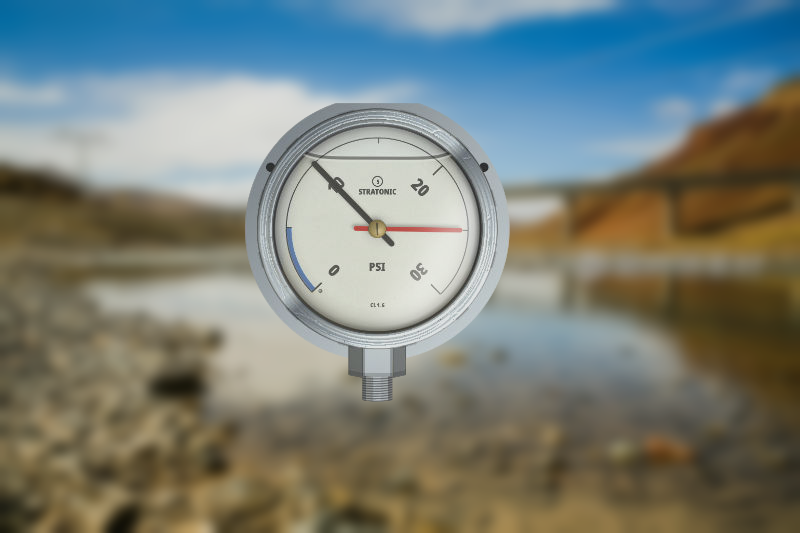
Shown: {"value": 10, "unit": "psi"}
